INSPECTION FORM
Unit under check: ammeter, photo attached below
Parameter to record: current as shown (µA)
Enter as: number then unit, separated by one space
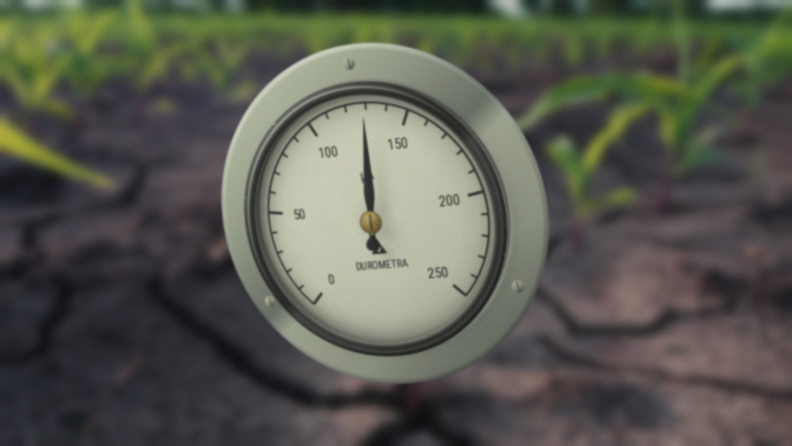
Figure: 130 µA
